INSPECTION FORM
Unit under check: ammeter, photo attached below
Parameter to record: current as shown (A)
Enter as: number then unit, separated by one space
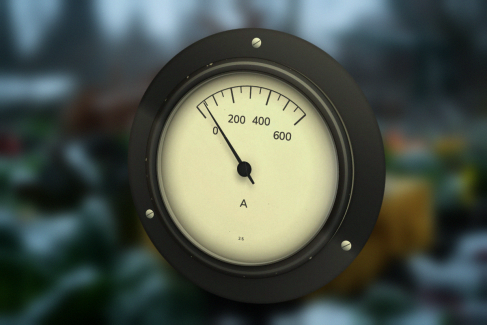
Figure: 50 A
